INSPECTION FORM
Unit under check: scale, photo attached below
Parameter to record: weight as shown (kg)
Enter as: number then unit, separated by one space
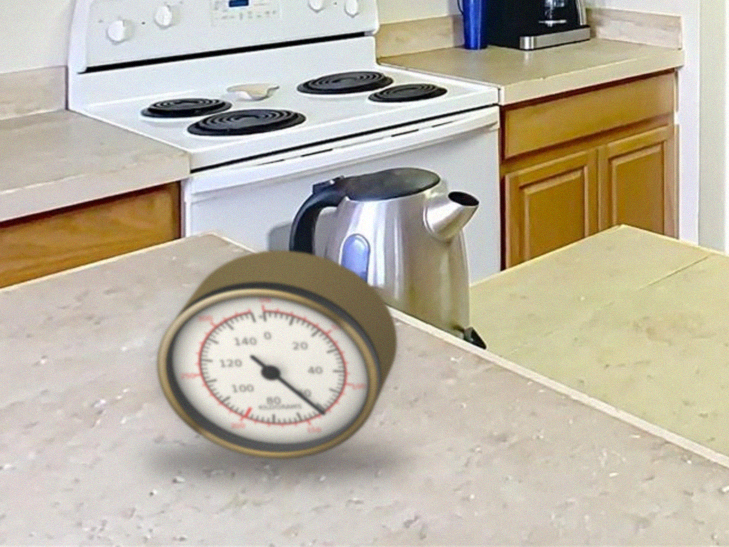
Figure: 60 kg
